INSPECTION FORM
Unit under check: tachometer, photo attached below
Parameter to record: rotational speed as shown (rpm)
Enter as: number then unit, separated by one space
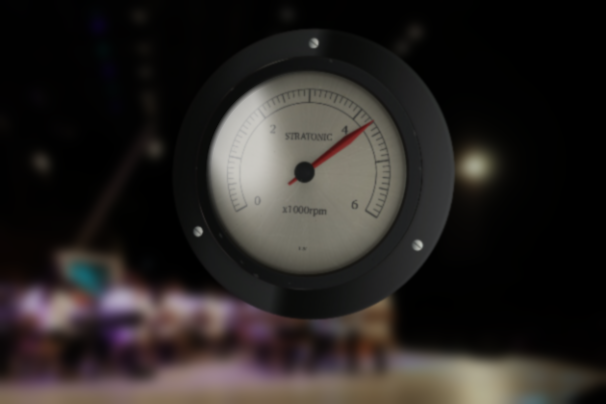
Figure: 4300 rpm
